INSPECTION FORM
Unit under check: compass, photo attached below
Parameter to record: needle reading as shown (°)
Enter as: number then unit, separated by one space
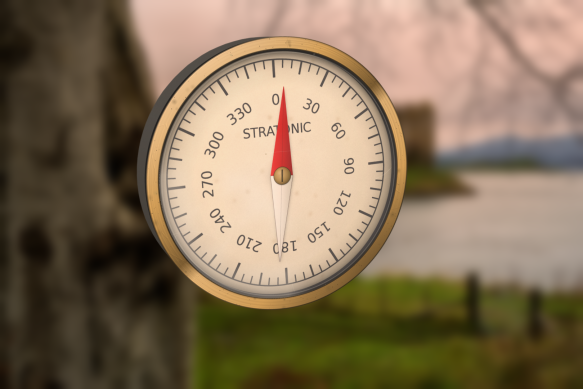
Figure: 5 °
